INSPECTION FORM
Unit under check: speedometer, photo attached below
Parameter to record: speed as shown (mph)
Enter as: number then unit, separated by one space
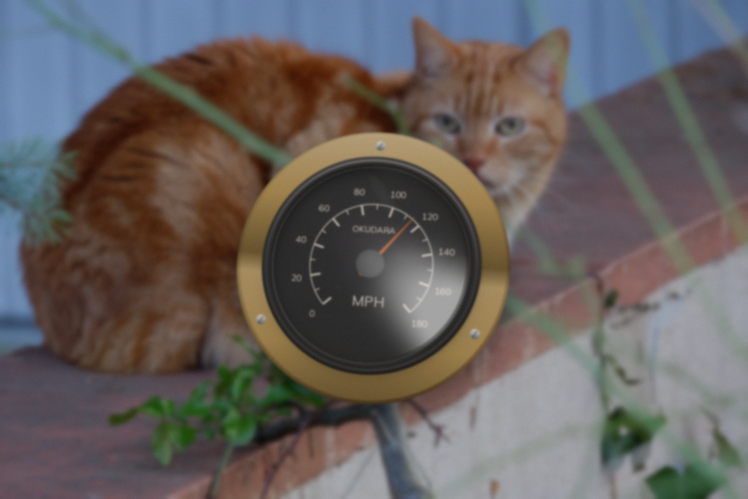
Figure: 115 mph
